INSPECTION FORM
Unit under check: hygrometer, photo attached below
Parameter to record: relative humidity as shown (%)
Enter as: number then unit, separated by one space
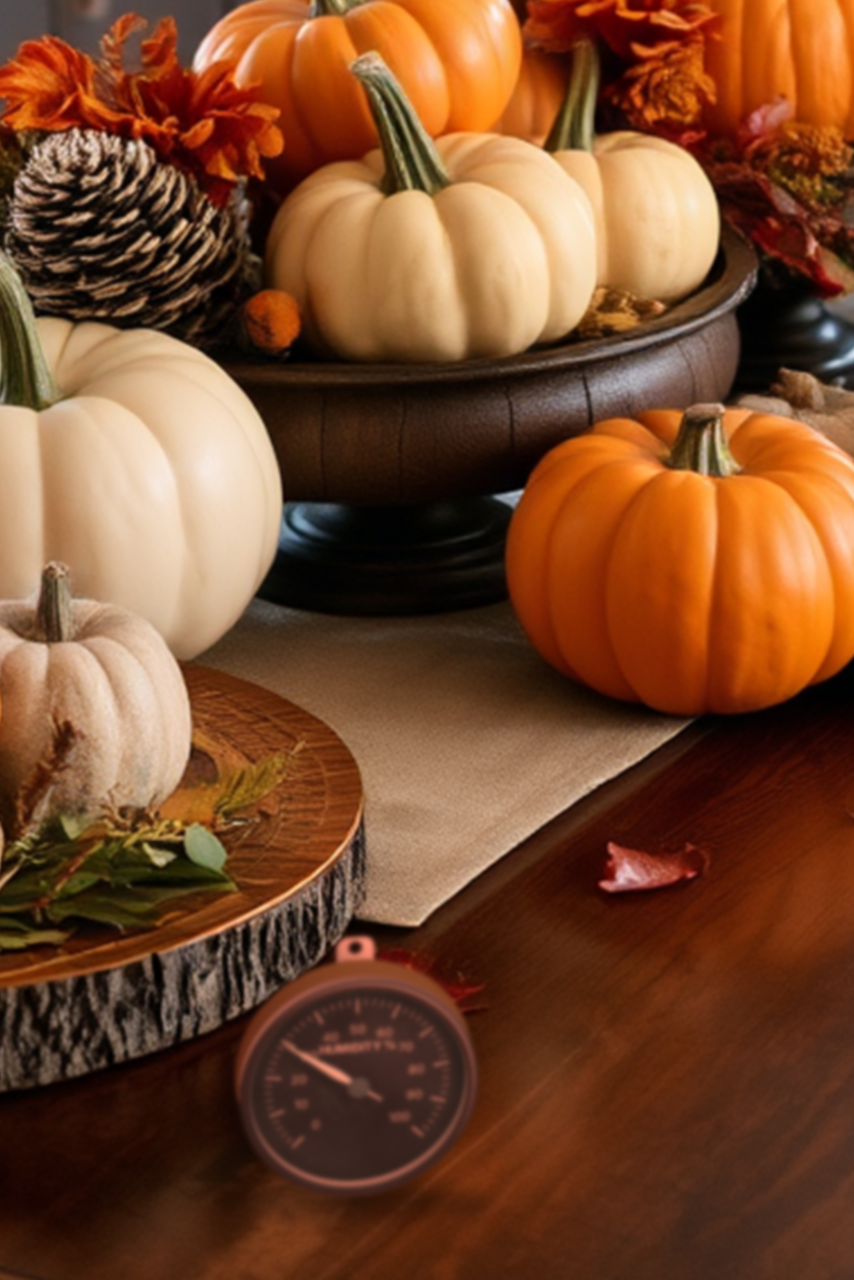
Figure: 30 %
